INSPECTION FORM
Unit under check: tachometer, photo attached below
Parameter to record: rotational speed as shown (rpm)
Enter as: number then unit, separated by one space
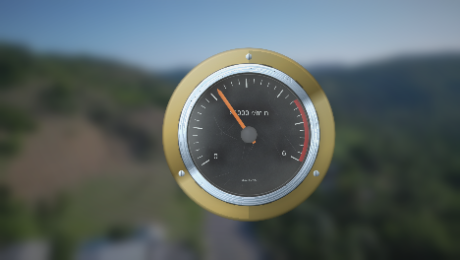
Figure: 2200 rpm
